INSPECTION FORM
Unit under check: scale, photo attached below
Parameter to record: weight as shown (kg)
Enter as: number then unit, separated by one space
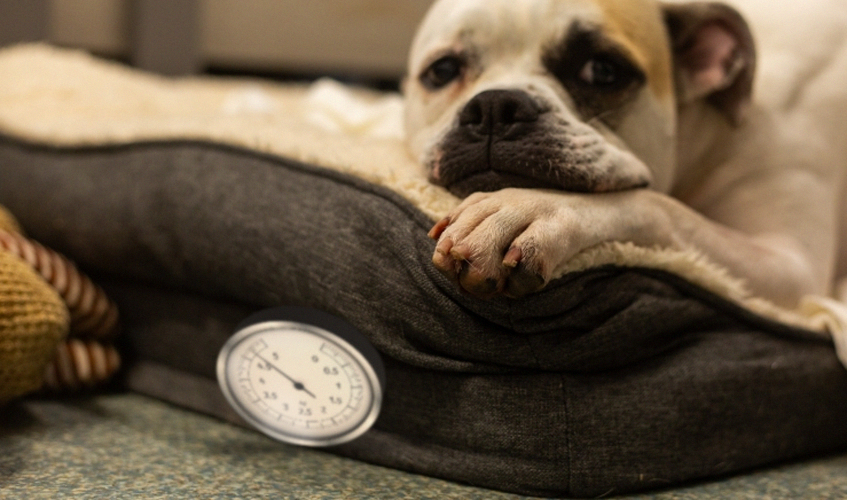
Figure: 4.75 kg
